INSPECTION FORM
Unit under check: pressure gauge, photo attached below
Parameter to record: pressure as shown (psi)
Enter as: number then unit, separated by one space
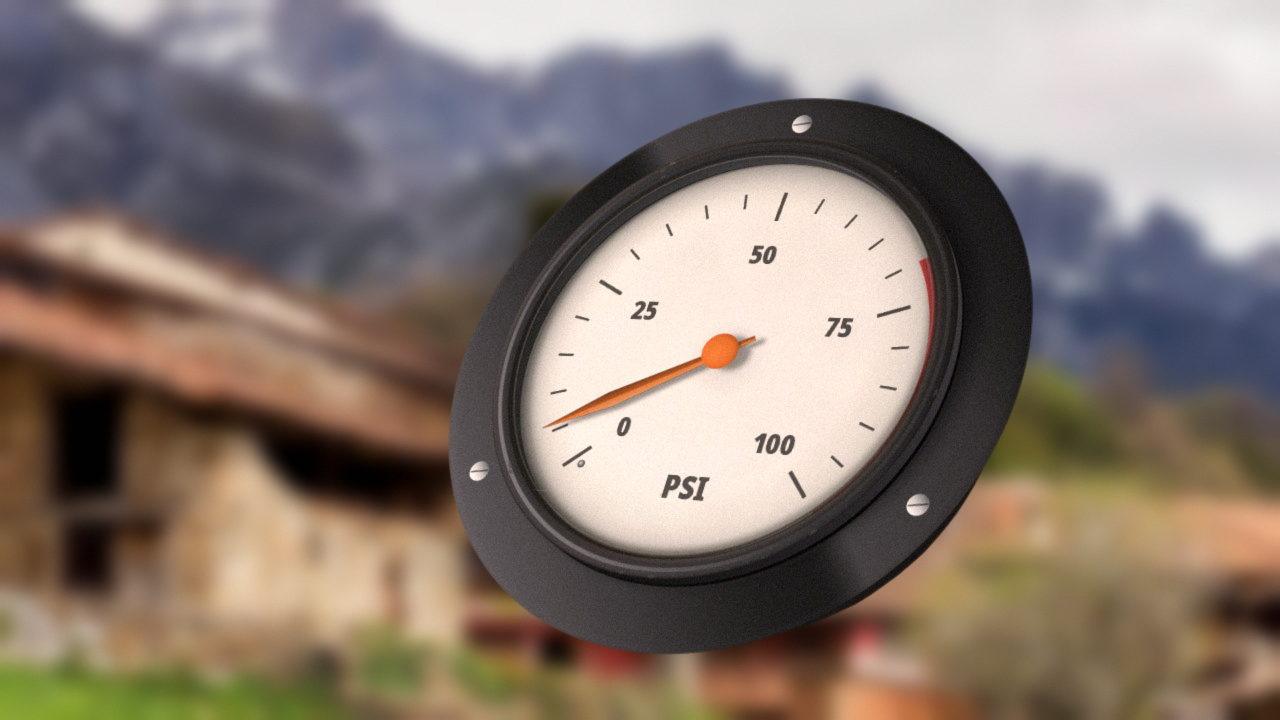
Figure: 5 psi
